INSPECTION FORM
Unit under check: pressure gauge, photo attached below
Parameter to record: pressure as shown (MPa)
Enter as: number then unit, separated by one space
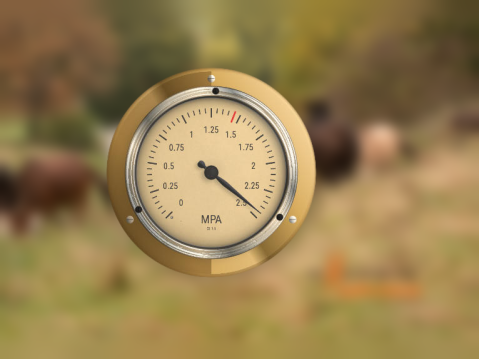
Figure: 2.45 MPa
